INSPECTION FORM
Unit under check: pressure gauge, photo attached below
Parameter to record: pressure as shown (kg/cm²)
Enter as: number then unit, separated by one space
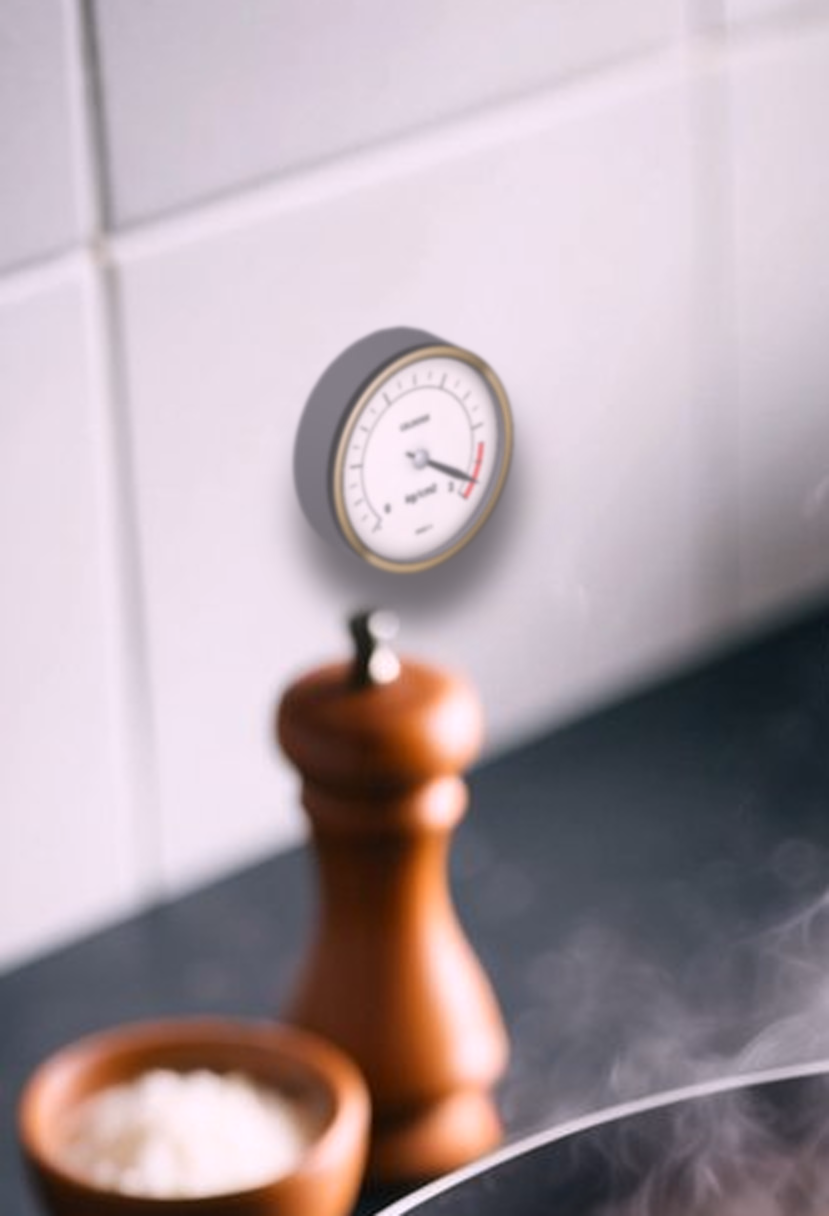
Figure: 1.9 kg/cm²
